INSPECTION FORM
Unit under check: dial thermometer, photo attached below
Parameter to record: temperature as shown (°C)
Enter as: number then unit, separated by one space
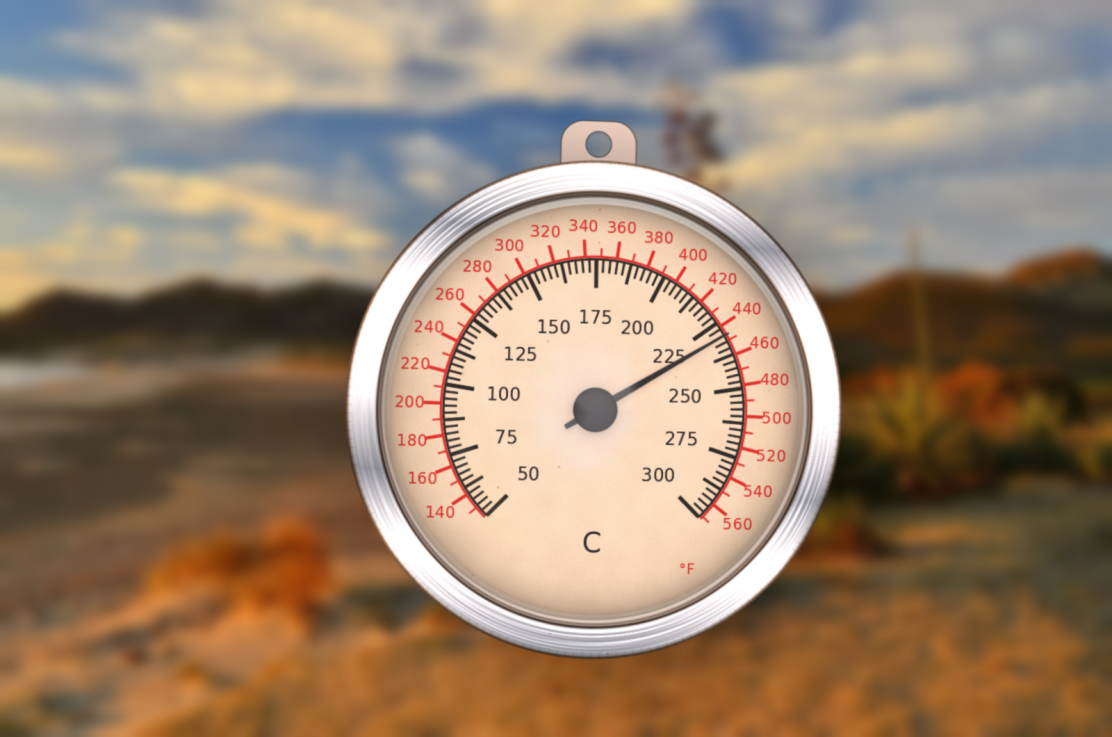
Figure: 230 °C
